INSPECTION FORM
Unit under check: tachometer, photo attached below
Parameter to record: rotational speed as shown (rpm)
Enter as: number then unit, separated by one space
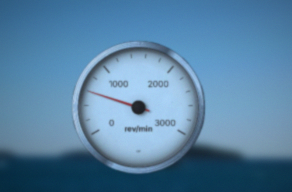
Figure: 600 rpm
